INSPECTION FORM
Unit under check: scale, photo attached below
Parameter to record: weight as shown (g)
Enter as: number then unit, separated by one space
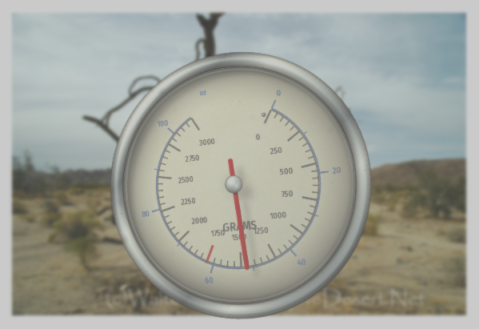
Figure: 1450 g
